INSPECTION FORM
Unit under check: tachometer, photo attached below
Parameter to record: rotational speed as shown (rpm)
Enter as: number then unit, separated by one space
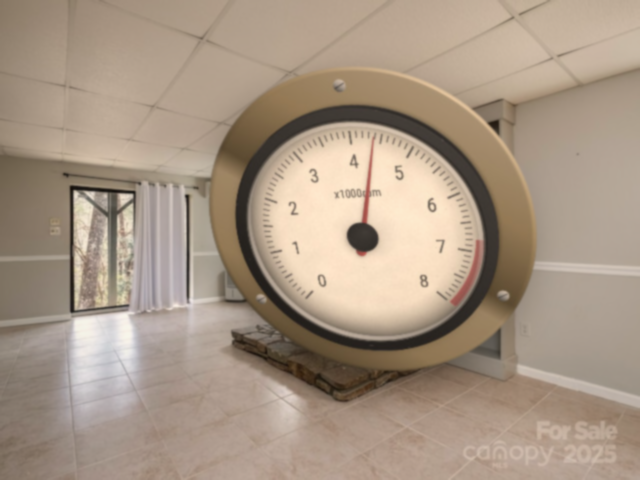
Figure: 4400 rpm
